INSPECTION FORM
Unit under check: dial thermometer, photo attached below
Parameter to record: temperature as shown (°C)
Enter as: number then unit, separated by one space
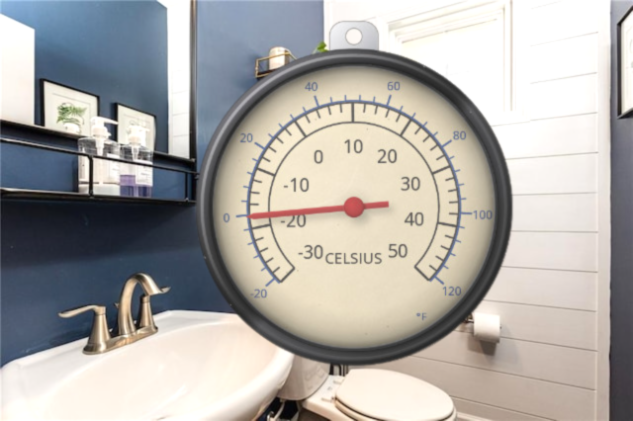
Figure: -18 °C
